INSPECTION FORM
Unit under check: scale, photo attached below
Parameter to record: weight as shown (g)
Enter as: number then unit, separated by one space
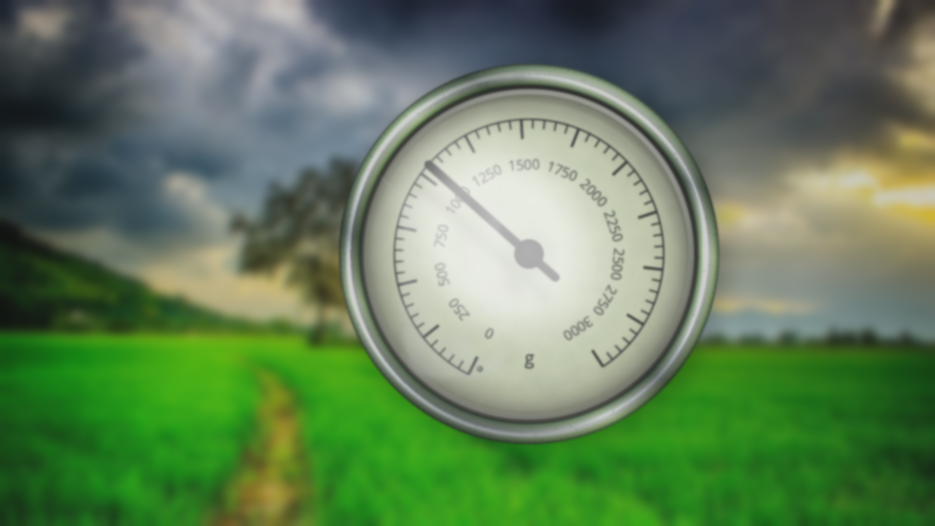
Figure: 1050 g
